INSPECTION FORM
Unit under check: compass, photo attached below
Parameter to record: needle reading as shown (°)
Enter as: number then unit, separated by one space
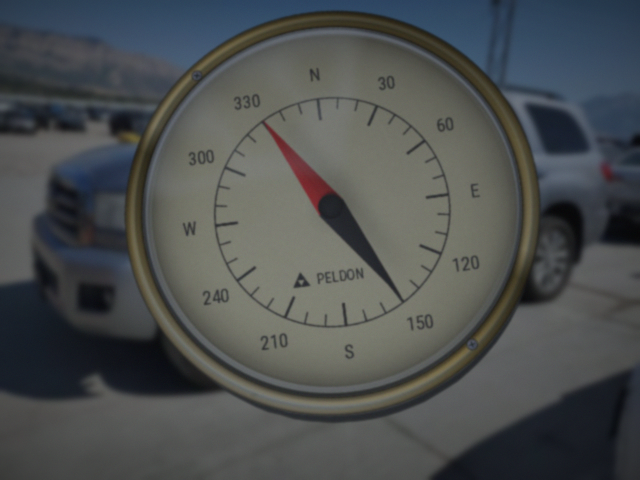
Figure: 330 °
